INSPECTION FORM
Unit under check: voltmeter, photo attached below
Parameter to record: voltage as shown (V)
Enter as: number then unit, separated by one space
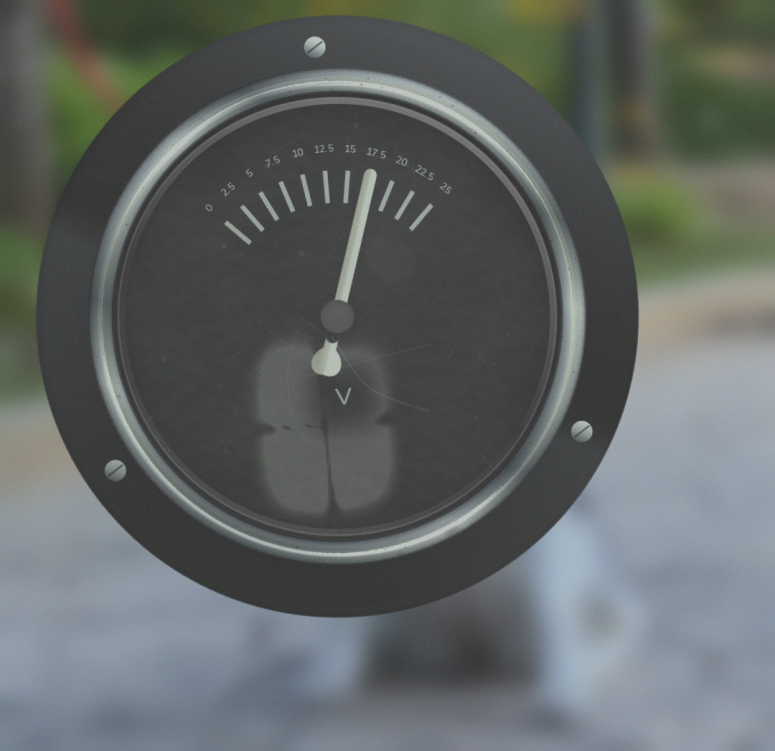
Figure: 17.5 V
